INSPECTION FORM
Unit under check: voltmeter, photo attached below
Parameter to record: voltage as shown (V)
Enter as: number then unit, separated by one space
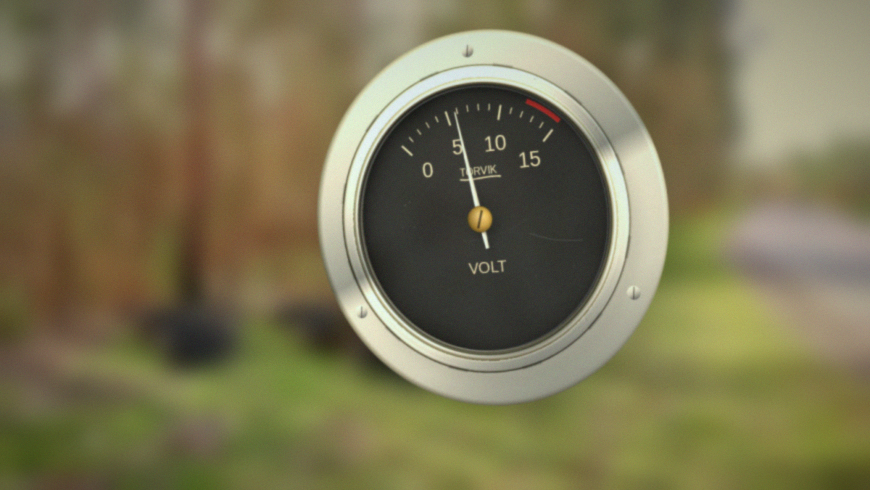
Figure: 6 V
